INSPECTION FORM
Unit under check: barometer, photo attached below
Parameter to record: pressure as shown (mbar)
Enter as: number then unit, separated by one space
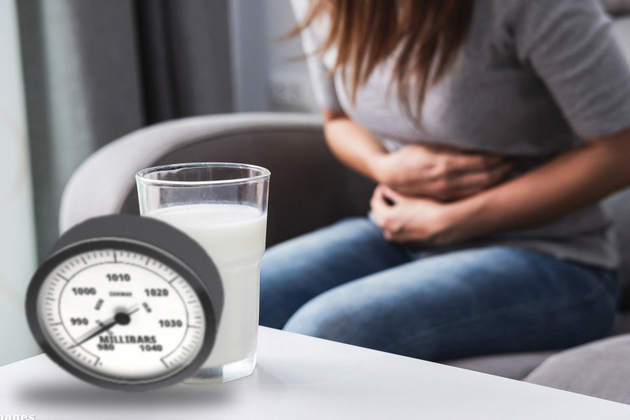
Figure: 985 mbar
